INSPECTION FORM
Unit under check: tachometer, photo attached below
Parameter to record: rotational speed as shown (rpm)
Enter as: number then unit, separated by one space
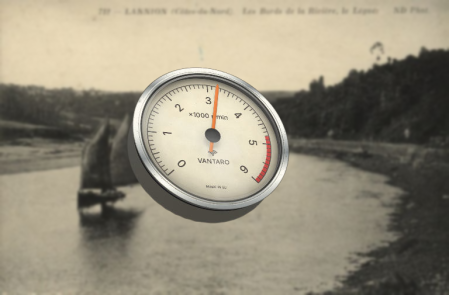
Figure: 3200 rpm
